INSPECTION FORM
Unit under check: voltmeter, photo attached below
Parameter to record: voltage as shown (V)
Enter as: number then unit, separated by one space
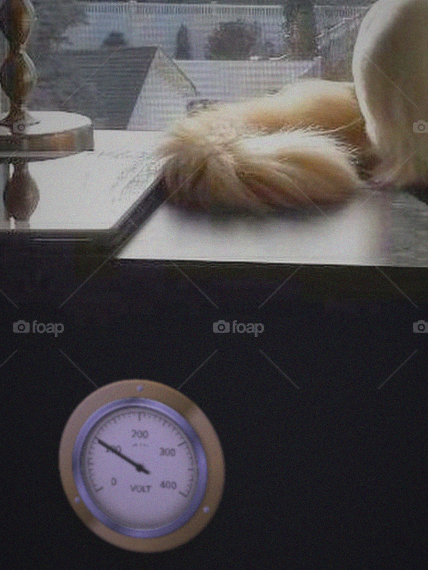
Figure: 100 V
